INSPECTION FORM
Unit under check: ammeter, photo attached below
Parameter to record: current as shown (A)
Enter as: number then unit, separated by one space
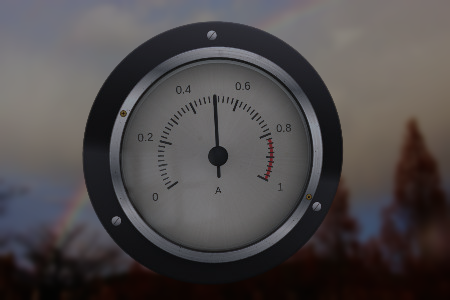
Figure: 0.5 A
